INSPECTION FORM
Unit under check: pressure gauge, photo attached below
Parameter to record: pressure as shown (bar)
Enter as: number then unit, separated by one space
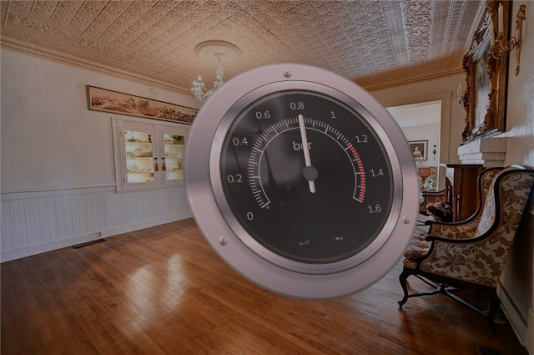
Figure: 0.8 bar
